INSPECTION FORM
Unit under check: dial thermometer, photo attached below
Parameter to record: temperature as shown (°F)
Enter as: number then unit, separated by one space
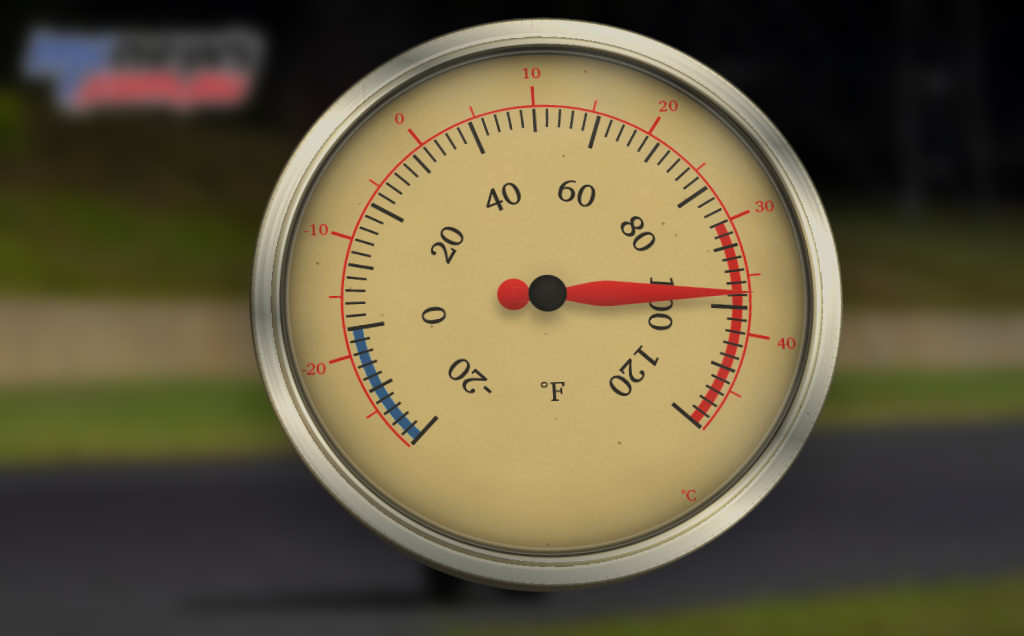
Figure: 98 °F
